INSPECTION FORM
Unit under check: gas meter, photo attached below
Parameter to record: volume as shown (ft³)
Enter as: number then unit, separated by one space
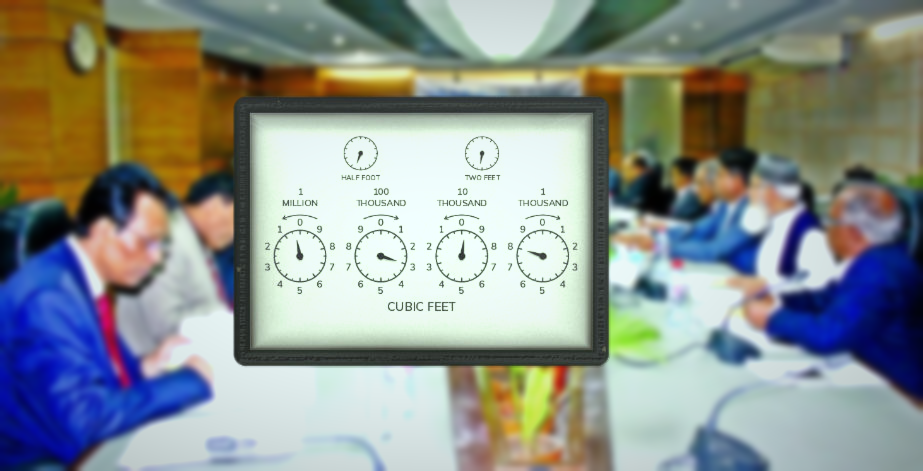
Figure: 29800 ft³
